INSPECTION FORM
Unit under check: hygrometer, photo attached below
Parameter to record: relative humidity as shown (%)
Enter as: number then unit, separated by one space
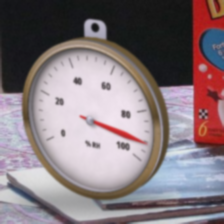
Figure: 92 %
